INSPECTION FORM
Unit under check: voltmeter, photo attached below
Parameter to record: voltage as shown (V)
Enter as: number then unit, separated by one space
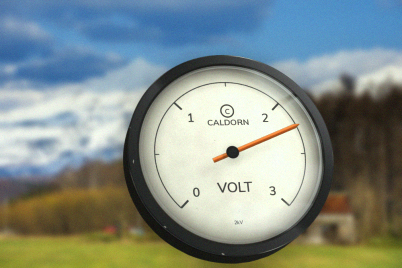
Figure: 2.25 V
